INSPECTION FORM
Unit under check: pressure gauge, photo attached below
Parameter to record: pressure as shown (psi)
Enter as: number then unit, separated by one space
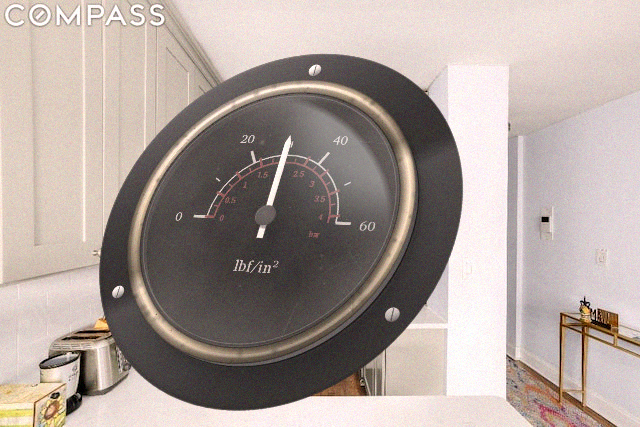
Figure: 30 psi
